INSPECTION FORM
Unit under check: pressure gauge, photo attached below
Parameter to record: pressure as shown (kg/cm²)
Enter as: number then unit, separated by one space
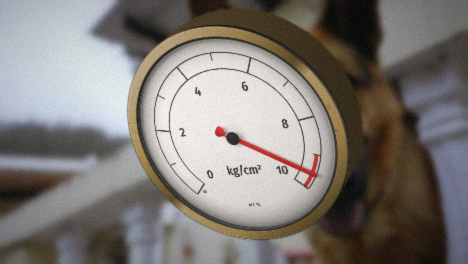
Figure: 9.5 kg/cm²
